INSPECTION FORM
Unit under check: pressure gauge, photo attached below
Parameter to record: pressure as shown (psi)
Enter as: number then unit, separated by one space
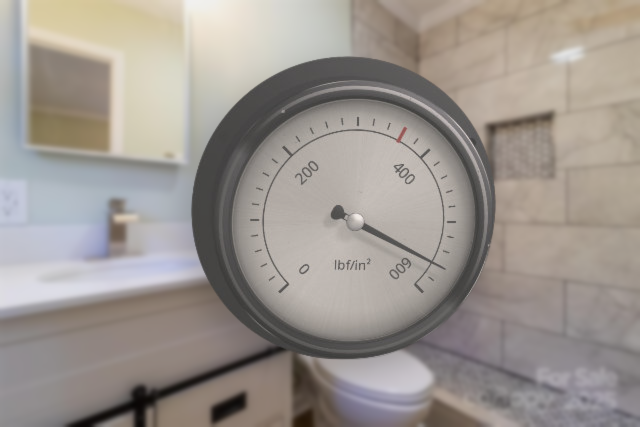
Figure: 560 psi
